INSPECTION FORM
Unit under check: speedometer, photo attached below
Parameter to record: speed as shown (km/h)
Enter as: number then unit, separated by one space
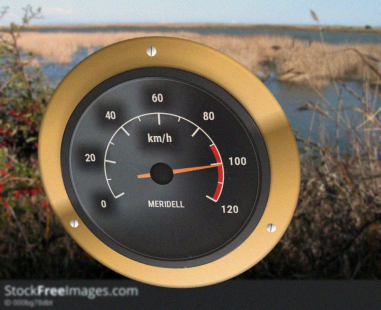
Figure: 100 km/h
